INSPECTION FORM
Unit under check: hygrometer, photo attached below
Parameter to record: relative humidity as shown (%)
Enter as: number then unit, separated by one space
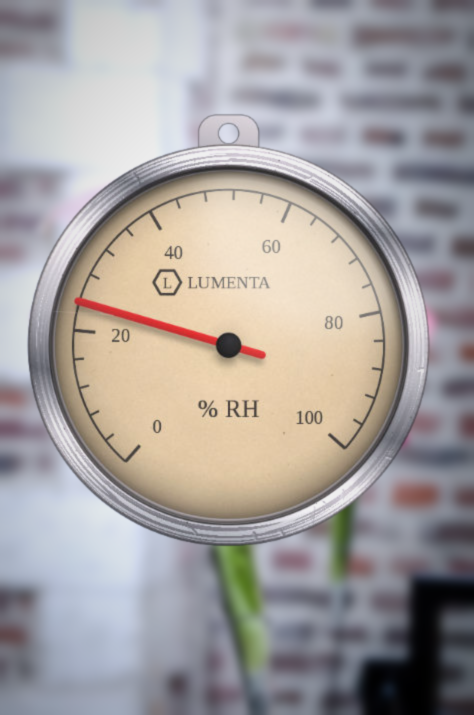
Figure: 24 %
